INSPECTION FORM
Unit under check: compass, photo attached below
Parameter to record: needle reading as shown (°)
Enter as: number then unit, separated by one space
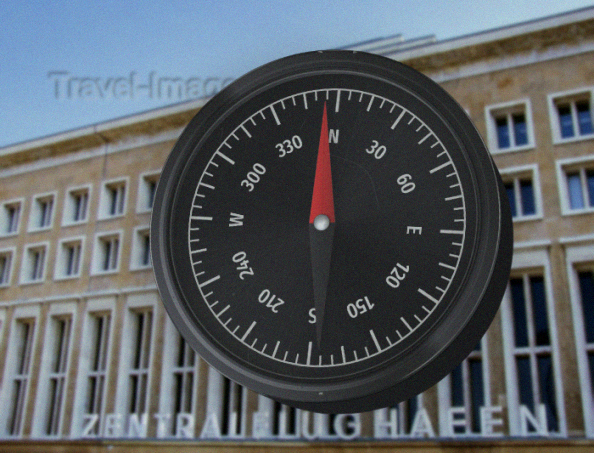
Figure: 355 °
